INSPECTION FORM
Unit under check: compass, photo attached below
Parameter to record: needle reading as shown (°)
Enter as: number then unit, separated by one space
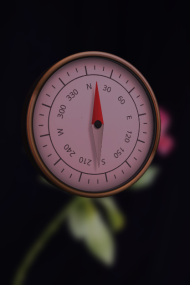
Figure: 10 °
